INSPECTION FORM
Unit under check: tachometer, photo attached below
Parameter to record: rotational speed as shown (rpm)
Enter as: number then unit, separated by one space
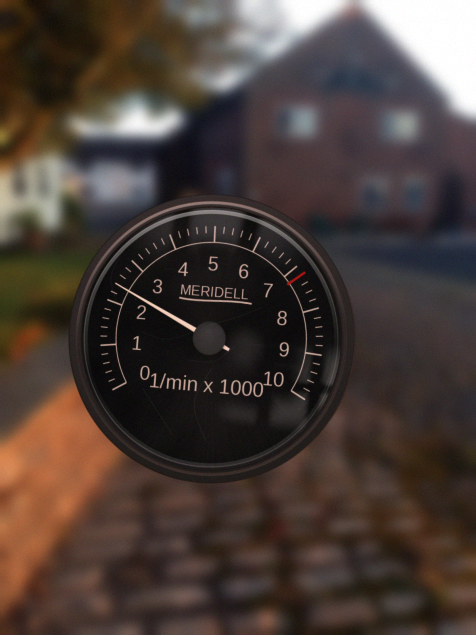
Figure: 2400 rpm
